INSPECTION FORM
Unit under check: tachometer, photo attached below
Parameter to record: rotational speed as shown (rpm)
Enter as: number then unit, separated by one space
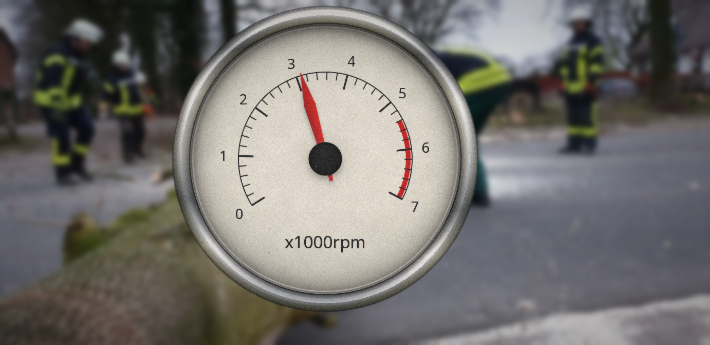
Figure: 3100 rpm
